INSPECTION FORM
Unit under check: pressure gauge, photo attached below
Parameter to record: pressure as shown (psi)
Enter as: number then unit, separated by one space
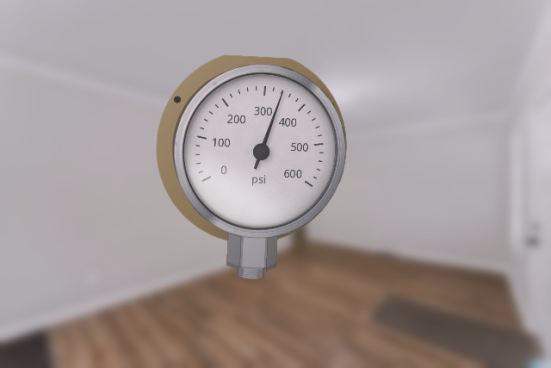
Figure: 340 psi
